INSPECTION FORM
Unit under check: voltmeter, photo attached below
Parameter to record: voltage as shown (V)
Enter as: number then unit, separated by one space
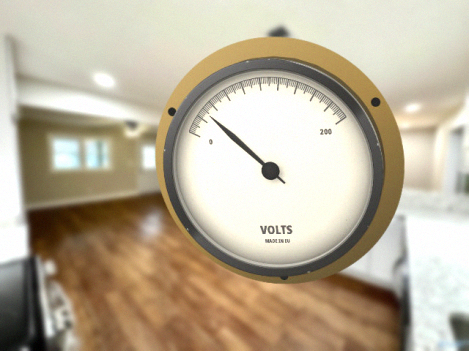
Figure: 30 V
